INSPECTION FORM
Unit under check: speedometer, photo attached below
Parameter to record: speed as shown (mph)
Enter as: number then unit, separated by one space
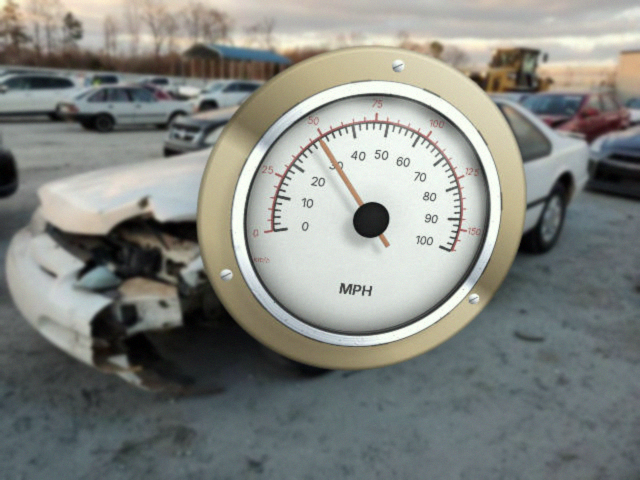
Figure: 30 mph
